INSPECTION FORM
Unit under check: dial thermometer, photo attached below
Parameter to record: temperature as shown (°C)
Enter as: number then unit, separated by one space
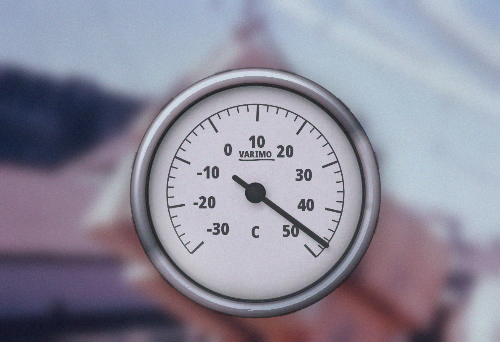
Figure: 47 °C
